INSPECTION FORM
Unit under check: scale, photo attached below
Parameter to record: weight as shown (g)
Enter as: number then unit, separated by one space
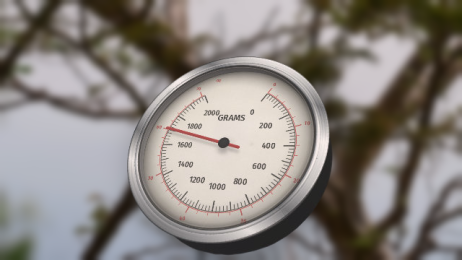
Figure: 1700 g
